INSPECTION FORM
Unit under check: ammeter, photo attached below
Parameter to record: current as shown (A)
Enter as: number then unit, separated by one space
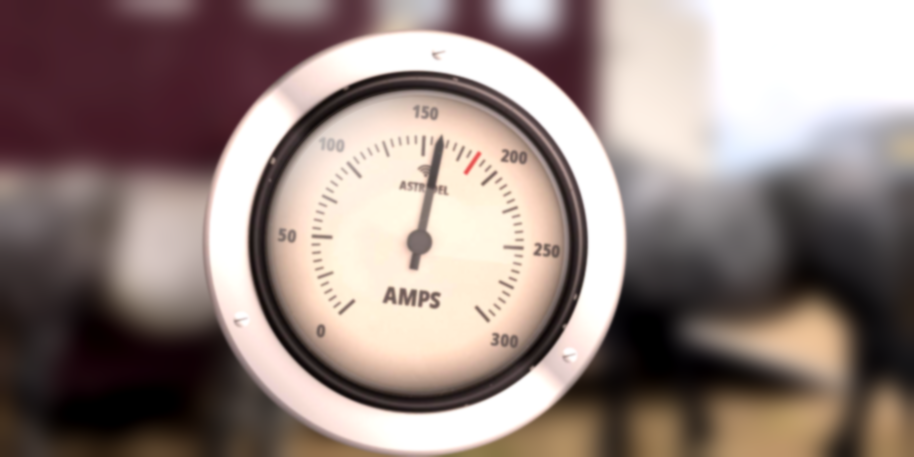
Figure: 160 A
